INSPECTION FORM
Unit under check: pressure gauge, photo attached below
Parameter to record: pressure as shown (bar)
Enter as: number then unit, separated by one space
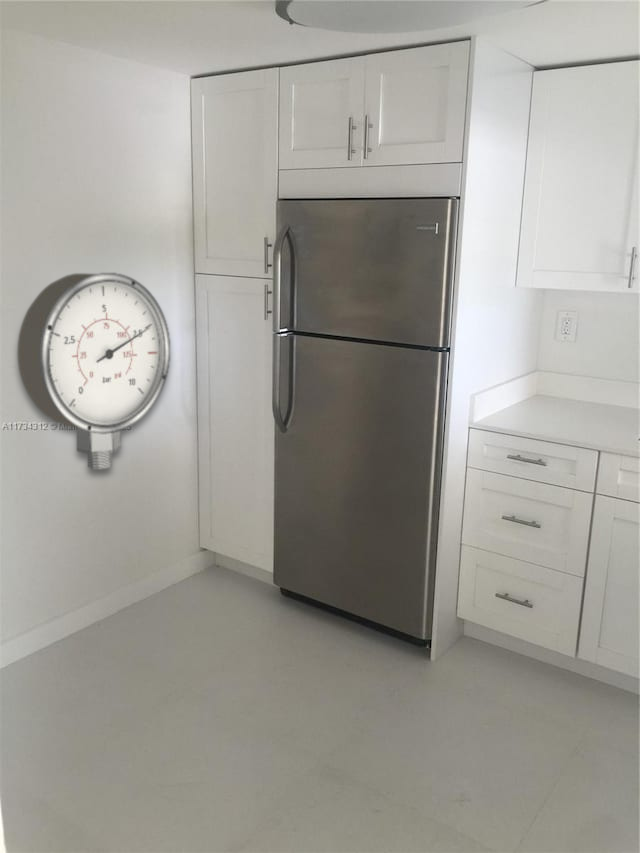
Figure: 7.5 bar
